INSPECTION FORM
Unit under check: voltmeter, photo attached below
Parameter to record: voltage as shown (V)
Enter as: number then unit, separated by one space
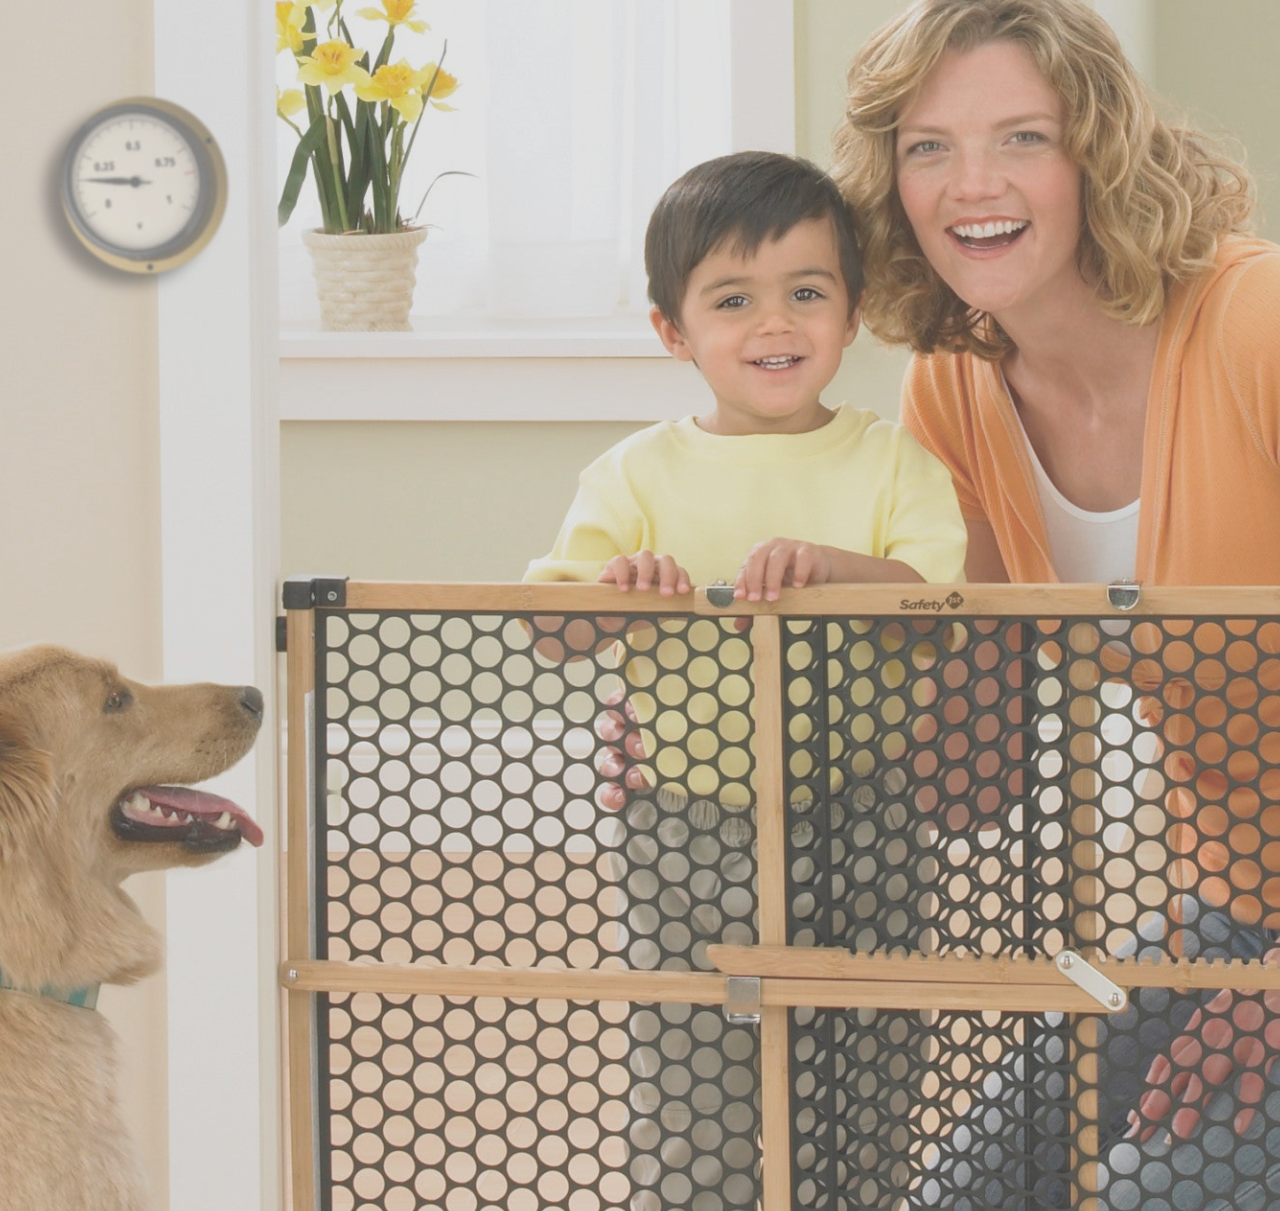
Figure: 0.15 V
